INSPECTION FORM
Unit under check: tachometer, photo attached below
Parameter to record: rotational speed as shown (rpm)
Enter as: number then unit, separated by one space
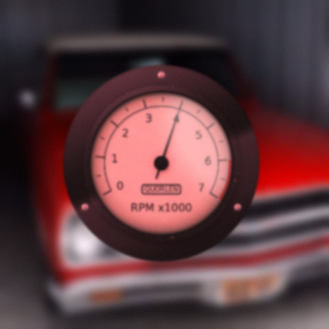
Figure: 4000 rpm
